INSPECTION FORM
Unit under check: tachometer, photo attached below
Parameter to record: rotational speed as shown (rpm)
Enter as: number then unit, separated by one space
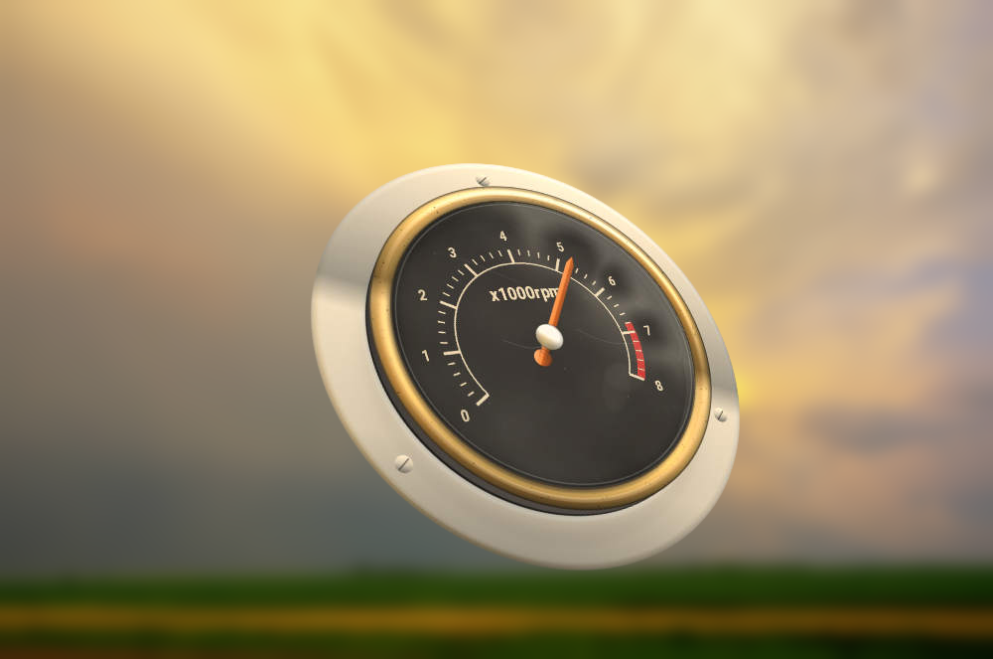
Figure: 5200 rpm
